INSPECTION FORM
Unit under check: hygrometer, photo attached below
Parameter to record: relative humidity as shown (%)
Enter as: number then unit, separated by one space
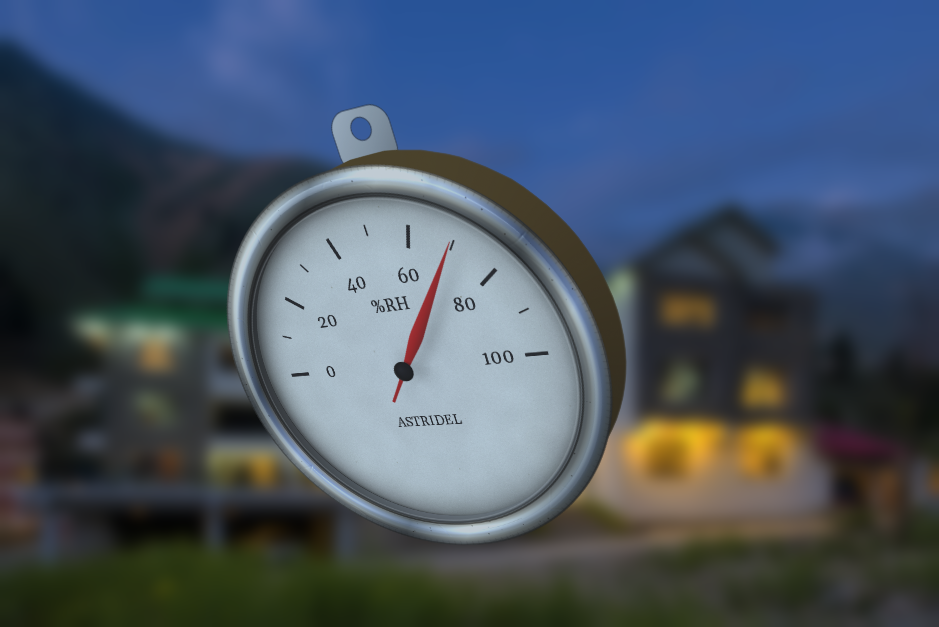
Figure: 70 %
